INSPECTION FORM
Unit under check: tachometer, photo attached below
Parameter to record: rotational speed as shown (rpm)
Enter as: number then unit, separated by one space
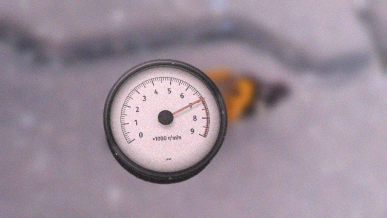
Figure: 7000 rpm
